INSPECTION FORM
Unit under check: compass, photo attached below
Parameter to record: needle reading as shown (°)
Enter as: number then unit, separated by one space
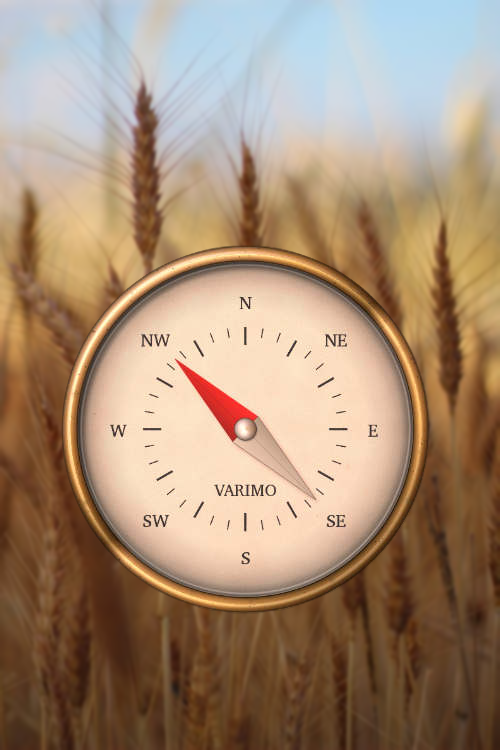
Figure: 315 °
